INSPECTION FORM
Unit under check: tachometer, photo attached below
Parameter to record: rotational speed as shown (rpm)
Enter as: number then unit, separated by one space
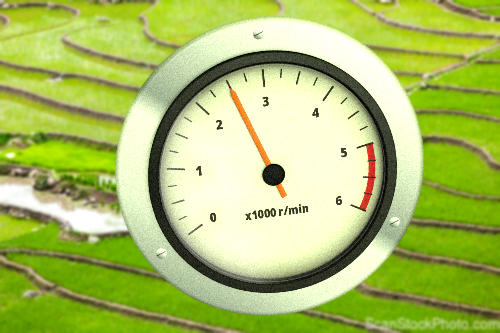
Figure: 2500 rpm
